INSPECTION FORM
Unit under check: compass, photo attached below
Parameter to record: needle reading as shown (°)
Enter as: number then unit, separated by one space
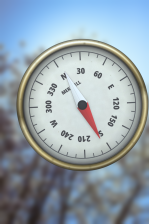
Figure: 185 °
